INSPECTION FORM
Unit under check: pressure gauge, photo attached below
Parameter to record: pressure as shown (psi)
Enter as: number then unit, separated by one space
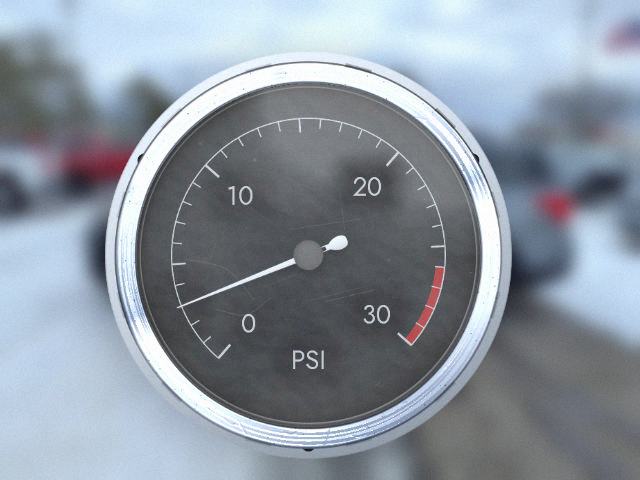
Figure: 3 psi
